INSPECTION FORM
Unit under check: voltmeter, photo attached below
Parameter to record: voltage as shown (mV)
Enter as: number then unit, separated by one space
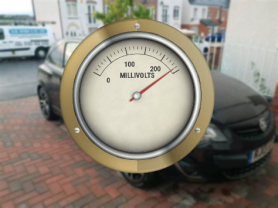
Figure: 240 mV
